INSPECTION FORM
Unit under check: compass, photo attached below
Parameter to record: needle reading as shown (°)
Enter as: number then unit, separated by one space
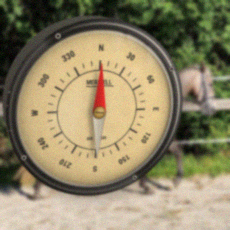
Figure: 0 °
